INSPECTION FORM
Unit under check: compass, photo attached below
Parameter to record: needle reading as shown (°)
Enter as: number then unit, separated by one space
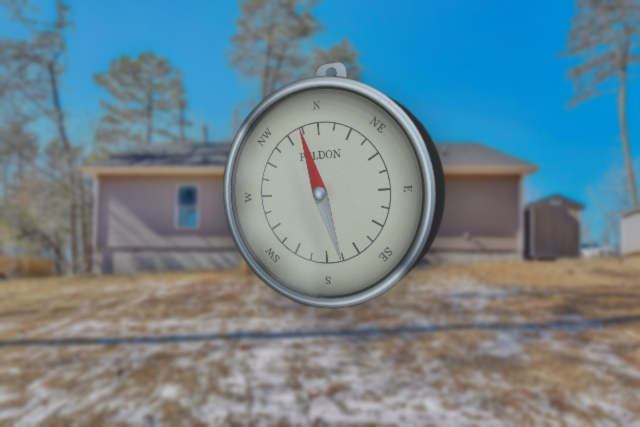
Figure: 345 °
